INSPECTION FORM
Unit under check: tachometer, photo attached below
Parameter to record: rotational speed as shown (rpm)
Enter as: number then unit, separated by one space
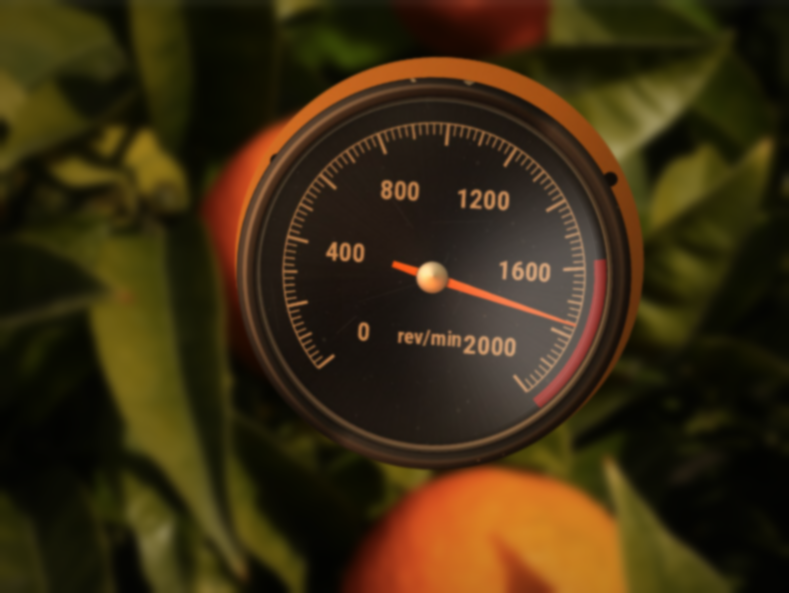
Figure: 1760 rpm
